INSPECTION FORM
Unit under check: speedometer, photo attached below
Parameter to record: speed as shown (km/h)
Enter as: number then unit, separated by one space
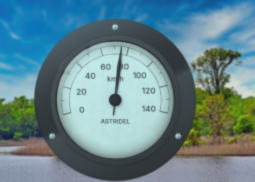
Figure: 75 km/h
